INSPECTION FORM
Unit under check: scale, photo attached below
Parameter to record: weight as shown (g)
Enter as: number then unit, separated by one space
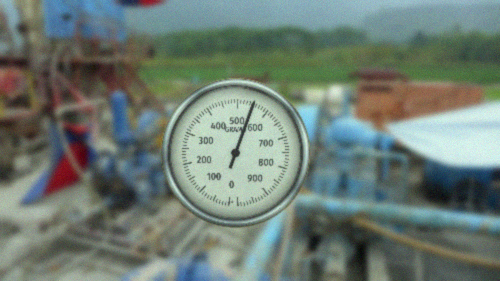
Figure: 550 g
